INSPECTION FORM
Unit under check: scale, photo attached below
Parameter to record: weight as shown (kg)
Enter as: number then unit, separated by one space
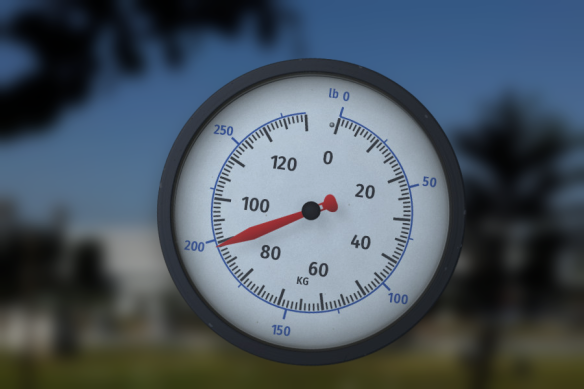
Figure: 89 kg
